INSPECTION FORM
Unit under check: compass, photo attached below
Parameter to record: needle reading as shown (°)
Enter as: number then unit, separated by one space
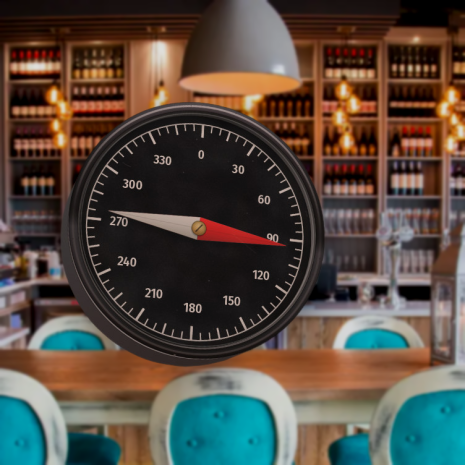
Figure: 95 °
